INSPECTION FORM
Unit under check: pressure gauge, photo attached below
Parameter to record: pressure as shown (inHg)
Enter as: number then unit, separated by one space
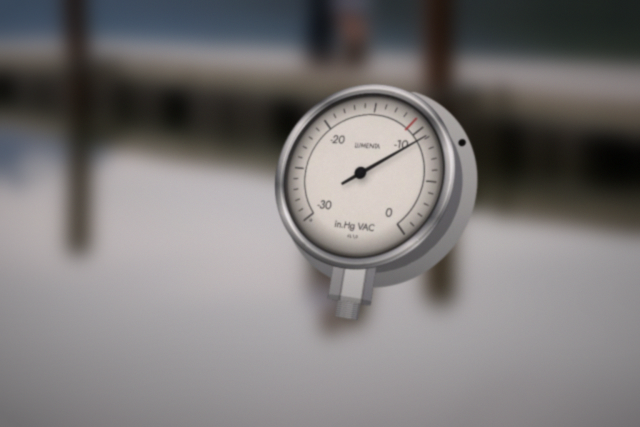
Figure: -9 inHg
